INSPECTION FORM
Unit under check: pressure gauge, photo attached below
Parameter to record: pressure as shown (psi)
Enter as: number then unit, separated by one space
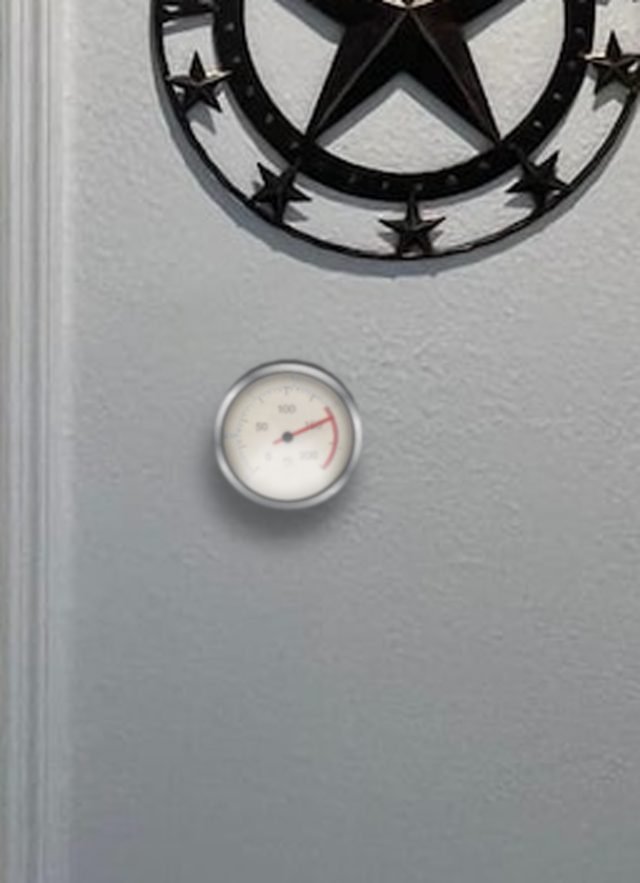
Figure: 150 psi
